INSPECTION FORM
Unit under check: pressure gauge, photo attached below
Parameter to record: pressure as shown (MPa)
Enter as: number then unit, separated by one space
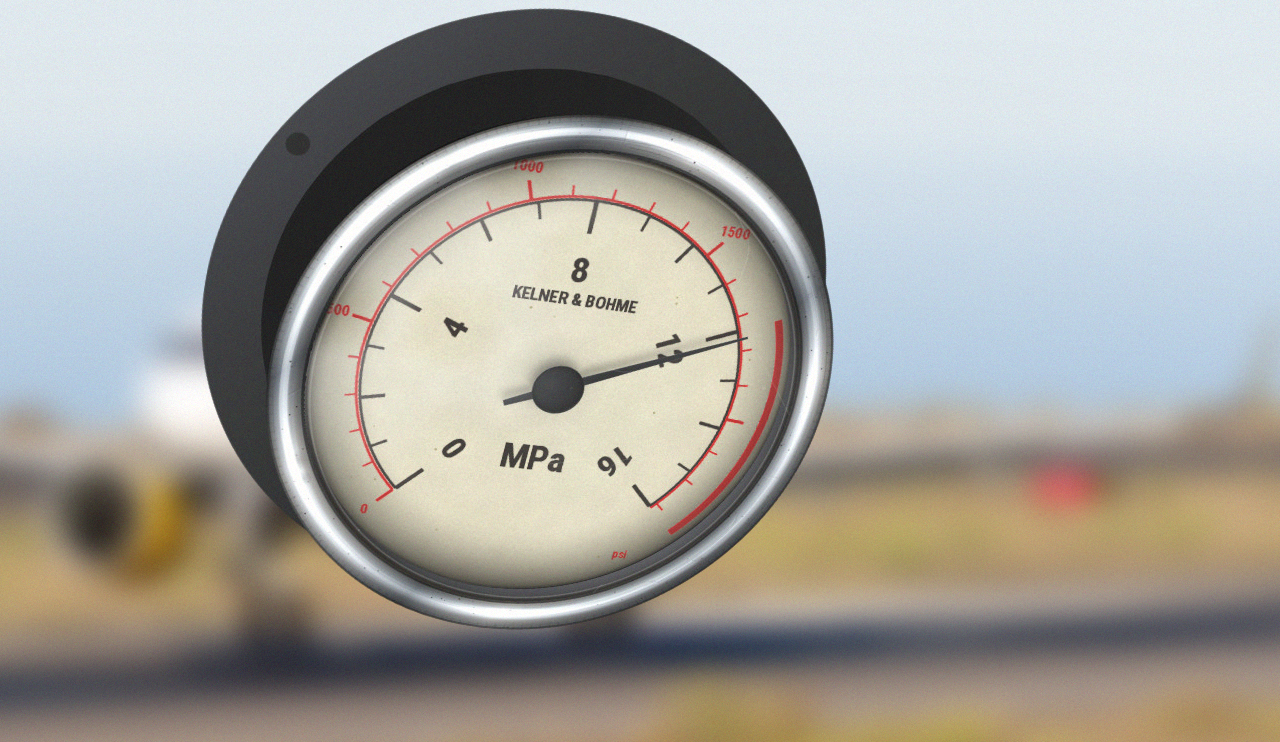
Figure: 12 MPa
